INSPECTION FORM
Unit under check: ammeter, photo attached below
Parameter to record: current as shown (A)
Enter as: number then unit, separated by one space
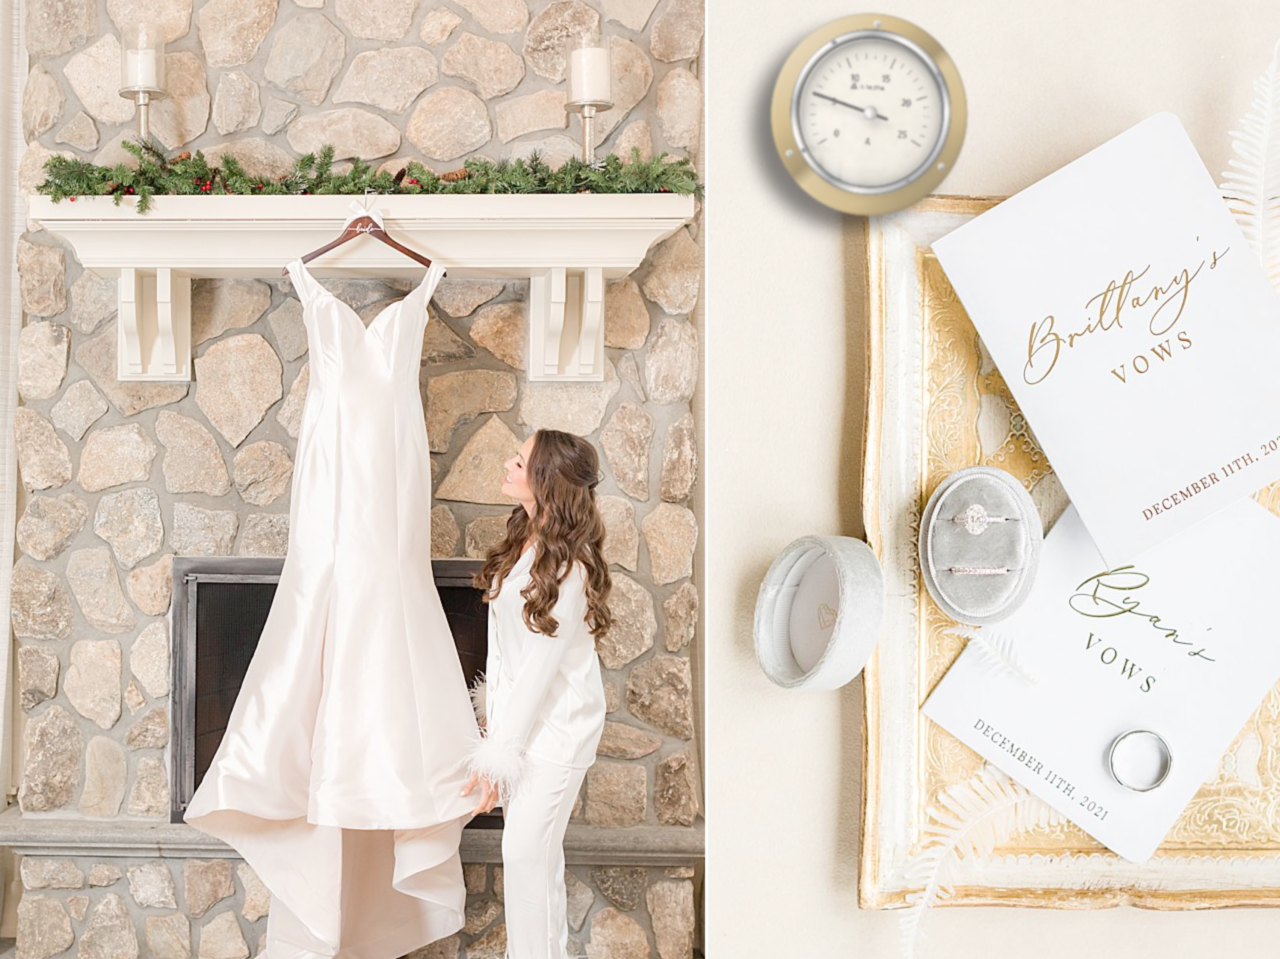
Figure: 5 A
